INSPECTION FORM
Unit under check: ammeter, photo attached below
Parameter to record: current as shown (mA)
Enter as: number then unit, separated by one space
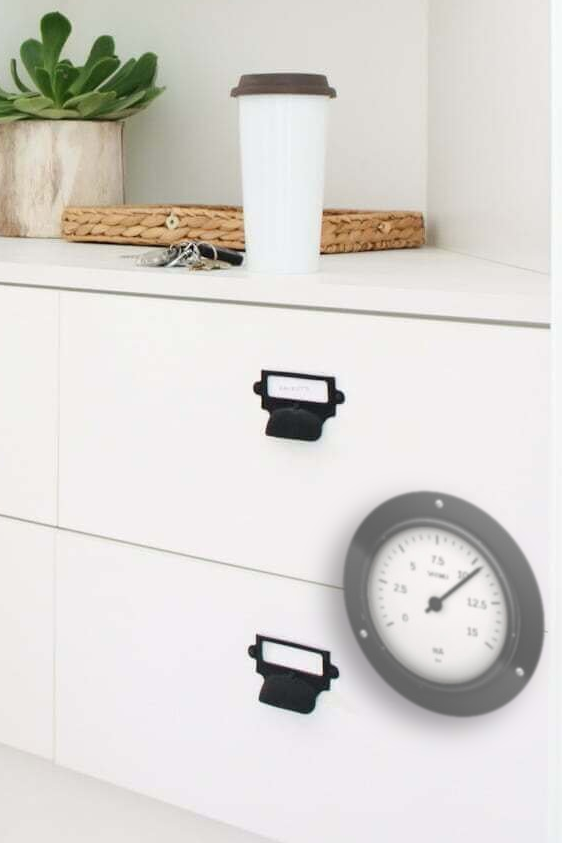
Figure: 10.5 mA
